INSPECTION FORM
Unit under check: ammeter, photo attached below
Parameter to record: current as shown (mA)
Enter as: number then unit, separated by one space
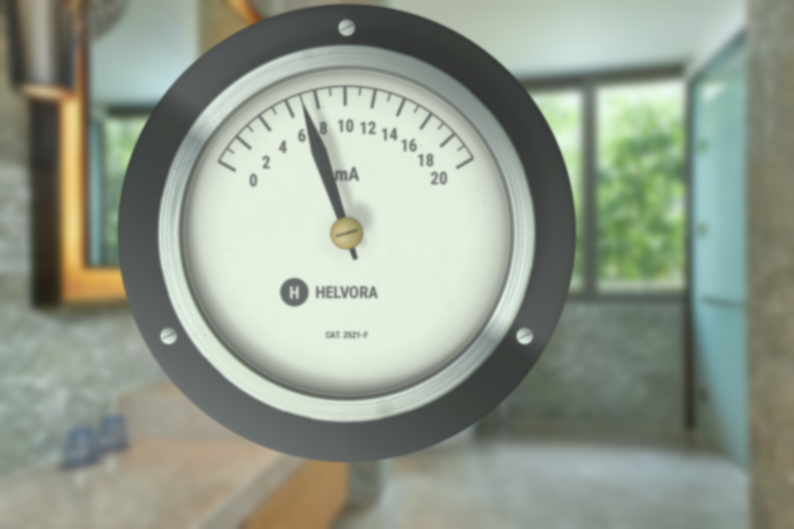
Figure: 7 mA
